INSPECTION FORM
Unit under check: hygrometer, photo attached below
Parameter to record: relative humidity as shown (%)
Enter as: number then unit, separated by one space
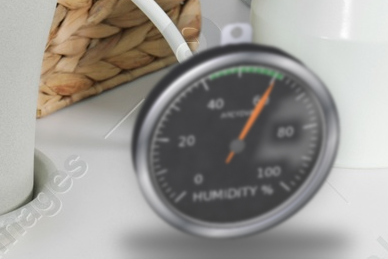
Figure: 60 %
